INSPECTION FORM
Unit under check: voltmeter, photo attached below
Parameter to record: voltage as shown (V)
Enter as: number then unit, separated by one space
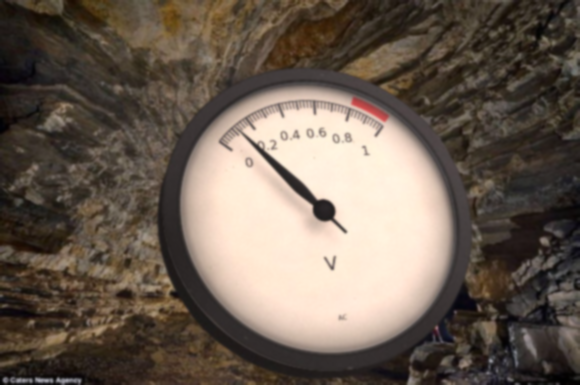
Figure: 0.1 V
